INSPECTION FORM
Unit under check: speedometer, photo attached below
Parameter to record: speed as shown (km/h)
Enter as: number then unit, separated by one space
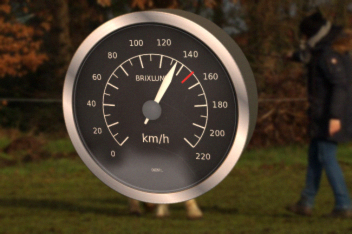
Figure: 135 km/h
